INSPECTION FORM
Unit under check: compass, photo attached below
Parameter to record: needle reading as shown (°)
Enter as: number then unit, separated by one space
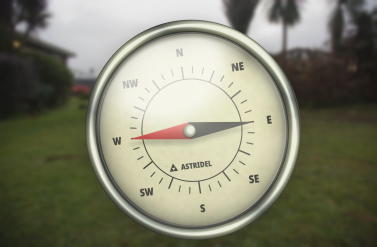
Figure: 270 °
